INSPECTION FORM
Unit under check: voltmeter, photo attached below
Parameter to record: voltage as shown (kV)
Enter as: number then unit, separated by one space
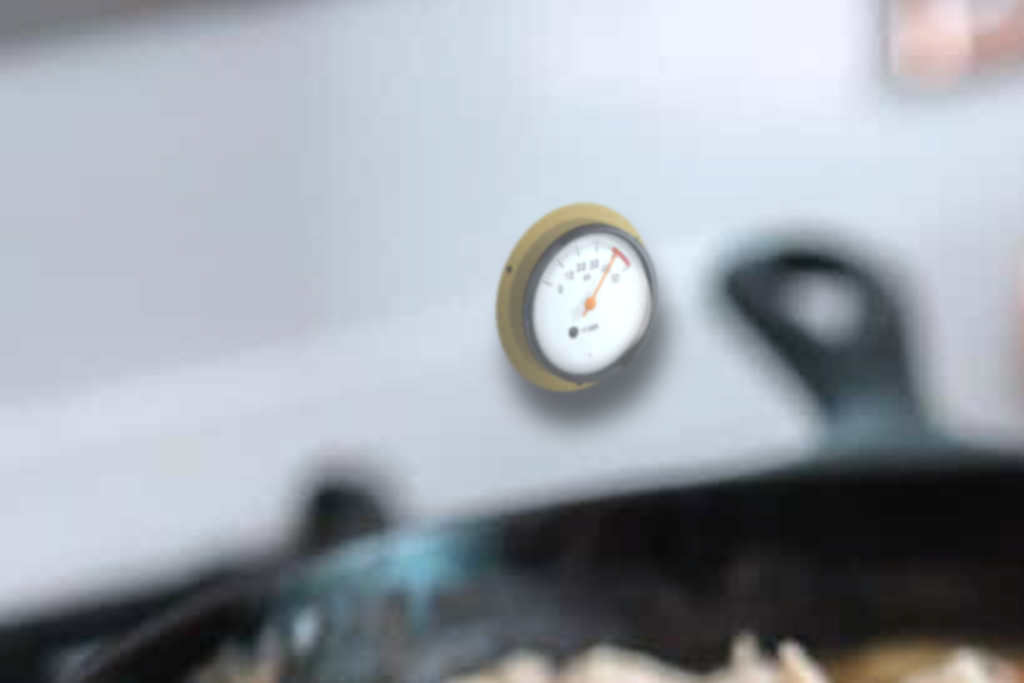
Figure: 40 kV
